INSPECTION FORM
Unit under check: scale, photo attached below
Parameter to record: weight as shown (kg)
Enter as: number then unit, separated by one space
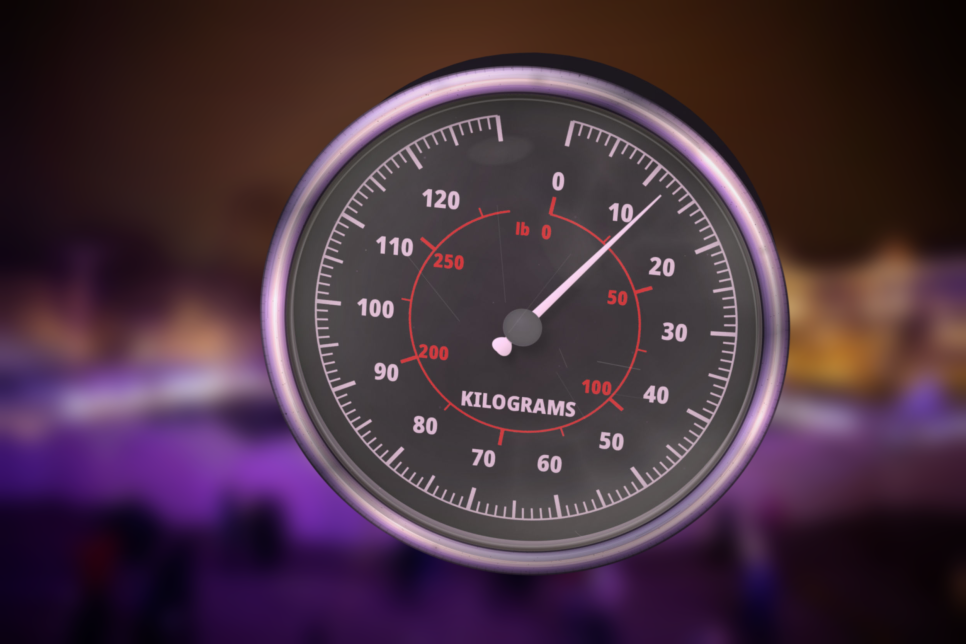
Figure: 12 kg
